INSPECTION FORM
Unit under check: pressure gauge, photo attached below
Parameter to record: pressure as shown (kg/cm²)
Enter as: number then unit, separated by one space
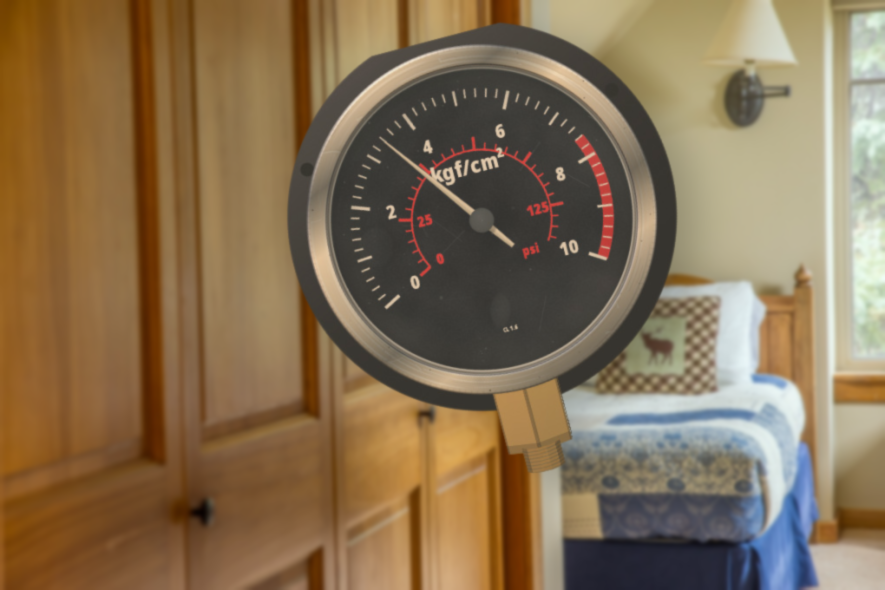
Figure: 3.4 kg/cm²
